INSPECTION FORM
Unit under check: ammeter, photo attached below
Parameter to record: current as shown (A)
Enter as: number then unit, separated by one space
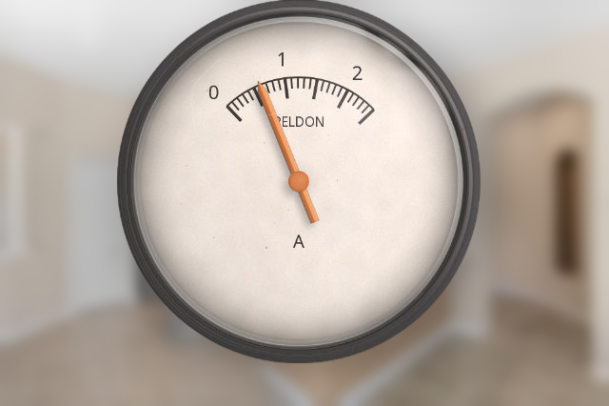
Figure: 0.6 A
